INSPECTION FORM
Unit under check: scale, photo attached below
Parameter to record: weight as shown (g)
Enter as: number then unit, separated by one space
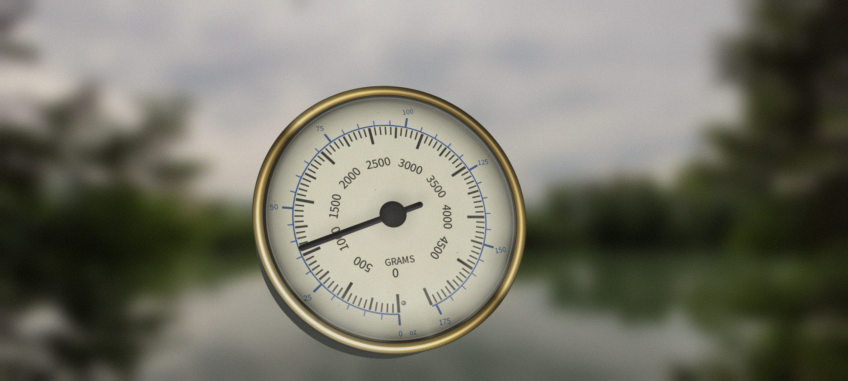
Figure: 1050 g
